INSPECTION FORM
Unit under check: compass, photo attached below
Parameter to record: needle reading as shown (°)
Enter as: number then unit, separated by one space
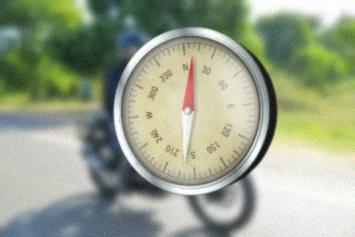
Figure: 10 °
